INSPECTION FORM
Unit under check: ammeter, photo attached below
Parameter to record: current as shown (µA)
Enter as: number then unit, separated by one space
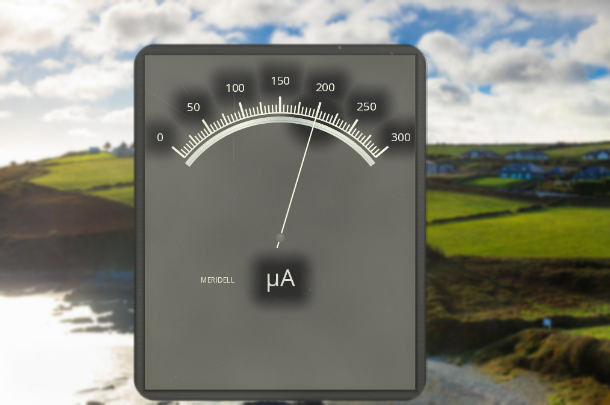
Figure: 200 µA
